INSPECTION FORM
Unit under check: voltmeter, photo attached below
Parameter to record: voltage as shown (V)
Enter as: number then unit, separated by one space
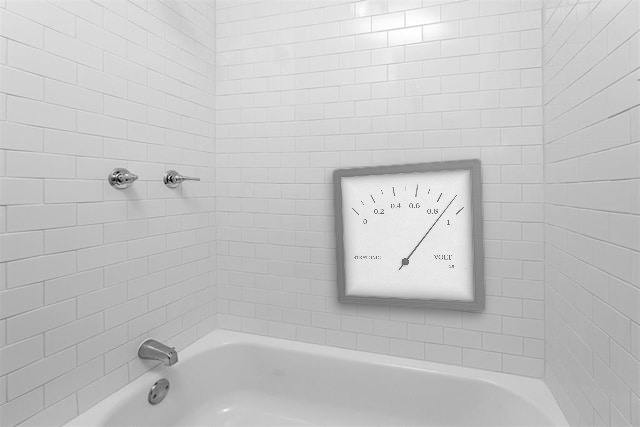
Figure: 0.9 V
